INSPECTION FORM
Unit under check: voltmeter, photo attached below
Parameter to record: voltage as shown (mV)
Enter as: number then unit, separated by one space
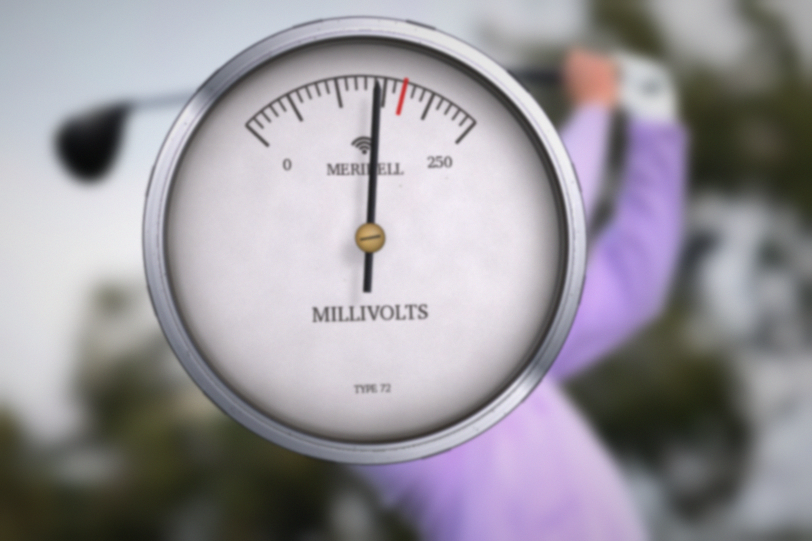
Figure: 140 mV
